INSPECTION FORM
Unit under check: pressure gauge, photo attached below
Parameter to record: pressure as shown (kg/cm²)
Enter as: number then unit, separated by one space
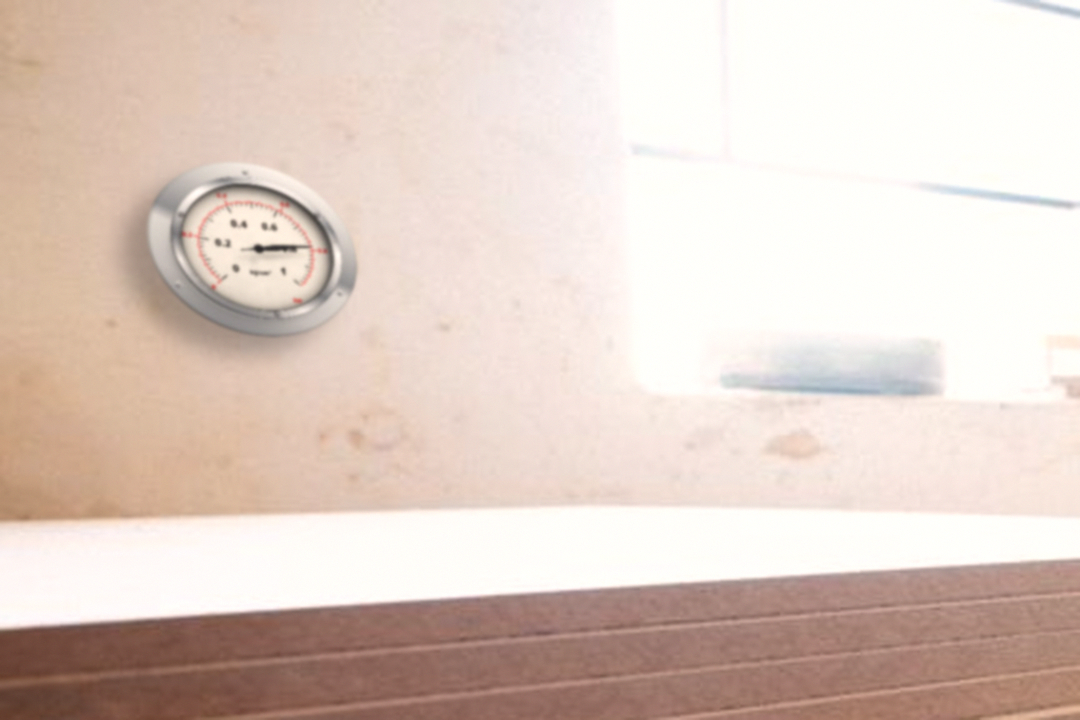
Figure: 0.8 kg/cm²
